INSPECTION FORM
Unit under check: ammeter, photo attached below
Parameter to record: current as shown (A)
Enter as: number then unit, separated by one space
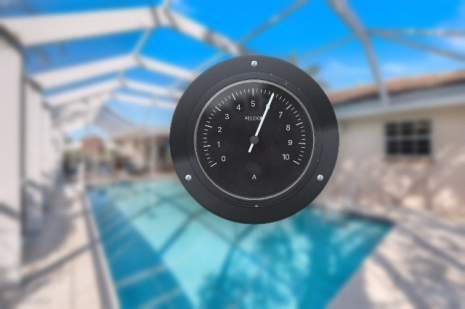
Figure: 6 A
